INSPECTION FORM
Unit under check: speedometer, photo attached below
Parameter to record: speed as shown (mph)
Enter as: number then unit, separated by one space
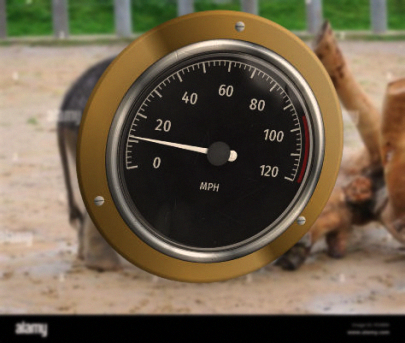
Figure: 12 mph
